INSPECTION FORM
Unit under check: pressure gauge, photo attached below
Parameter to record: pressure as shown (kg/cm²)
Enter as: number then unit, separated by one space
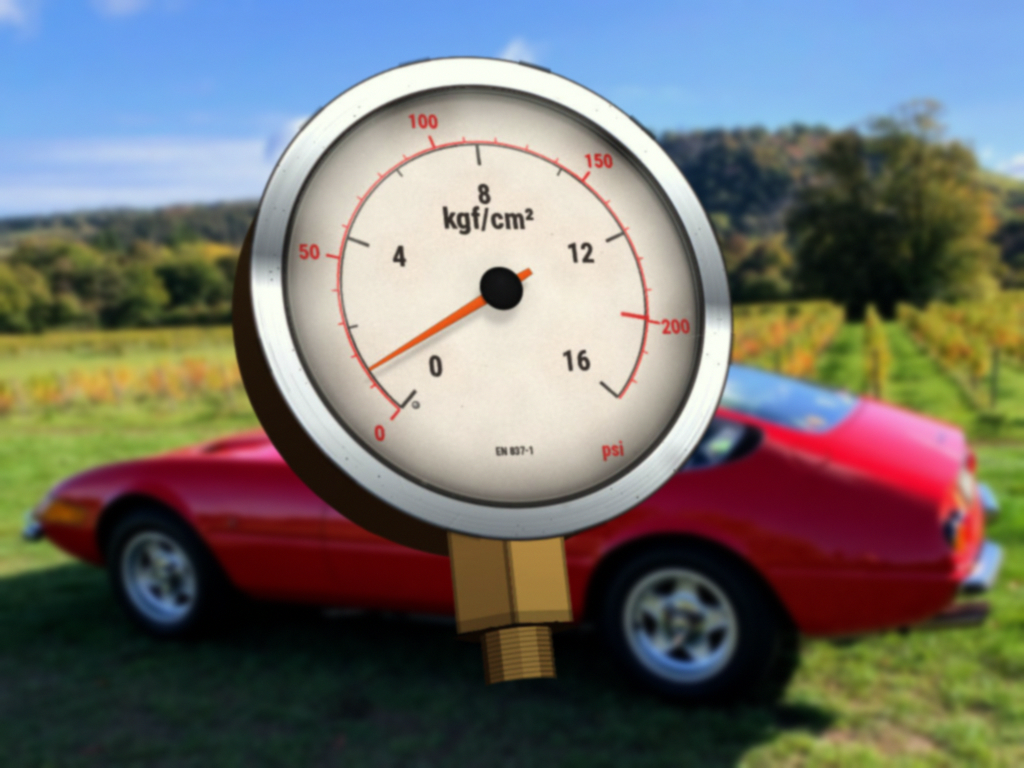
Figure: 1 kg/cm²
